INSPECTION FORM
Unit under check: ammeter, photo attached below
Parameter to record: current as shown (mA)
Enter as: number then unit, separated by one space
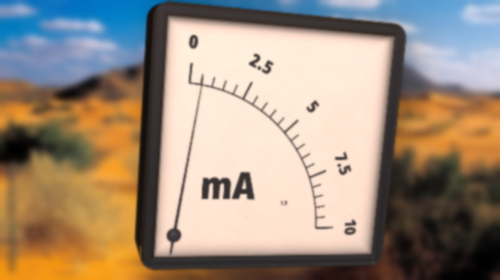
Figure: 0.5 mA
